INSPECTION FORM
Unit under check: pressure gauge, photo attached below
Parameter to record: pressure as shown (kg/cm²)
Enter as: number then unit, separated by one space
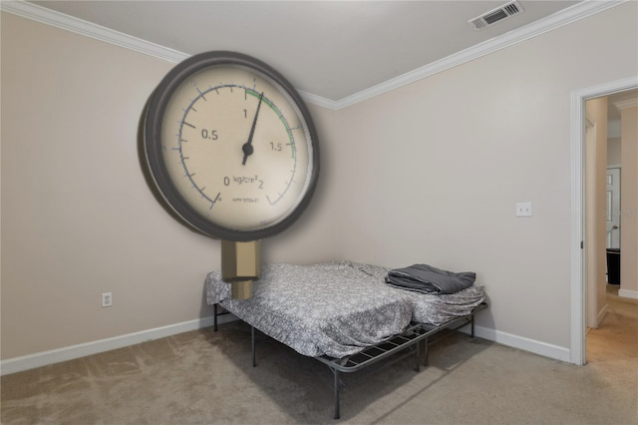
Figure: 1.1 kg/cm²
